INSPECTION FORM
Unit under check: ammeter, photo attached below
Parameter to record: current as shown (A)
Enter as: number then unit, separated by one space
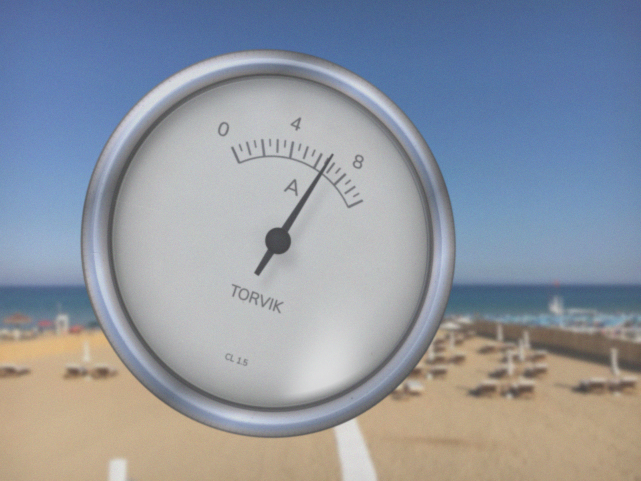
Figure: 6.5 A
